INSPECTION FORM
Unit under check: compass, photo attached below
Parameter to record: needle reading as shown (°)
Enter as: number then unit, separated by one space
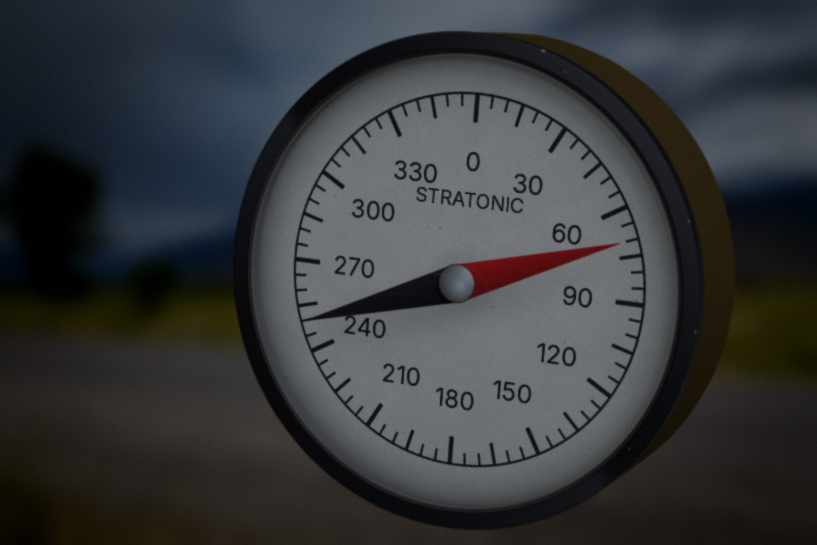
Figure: 70 °
